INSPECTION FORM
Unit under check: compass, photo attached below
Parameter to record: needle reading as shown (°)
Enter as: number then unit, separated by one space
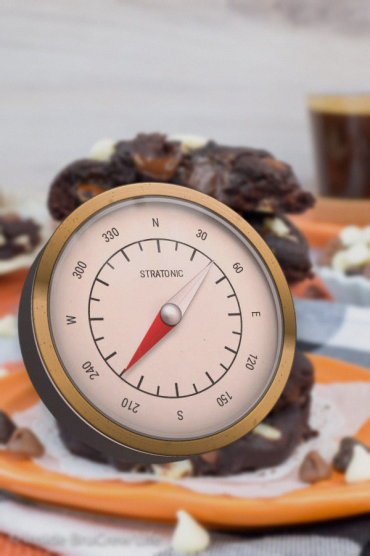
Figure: 225 °
